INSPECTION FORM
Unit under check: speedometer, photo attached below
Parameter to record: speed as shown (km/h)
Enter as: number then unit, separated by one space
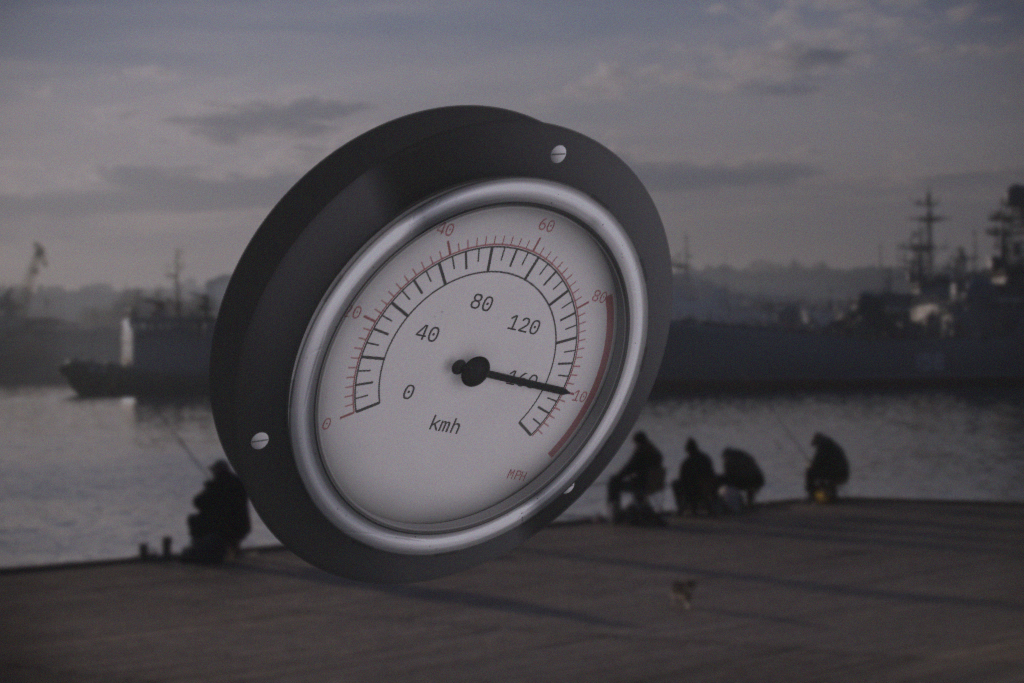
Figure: 160 km/h
